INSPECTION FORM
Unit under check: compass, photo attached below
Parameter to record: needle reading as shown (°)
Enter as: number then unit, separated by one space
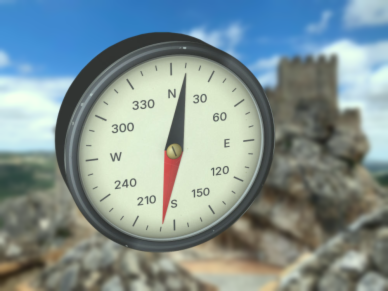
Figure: 190 °
